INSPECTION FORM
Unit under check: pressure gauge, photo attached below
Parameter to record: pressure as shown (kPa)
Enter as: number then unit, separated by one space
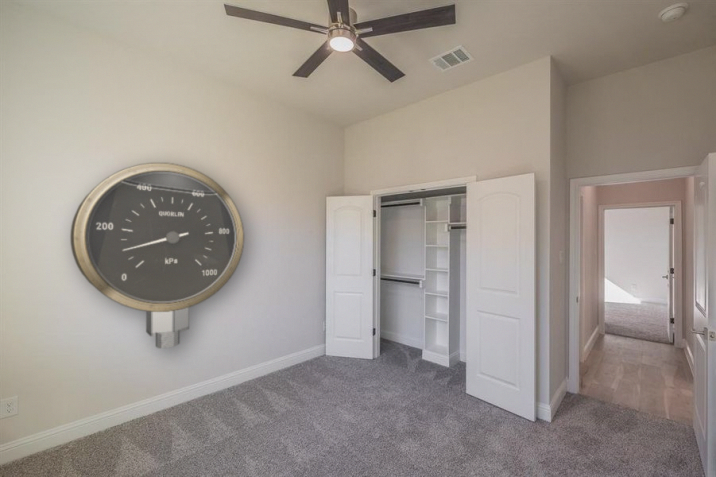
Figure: 100 kPa
